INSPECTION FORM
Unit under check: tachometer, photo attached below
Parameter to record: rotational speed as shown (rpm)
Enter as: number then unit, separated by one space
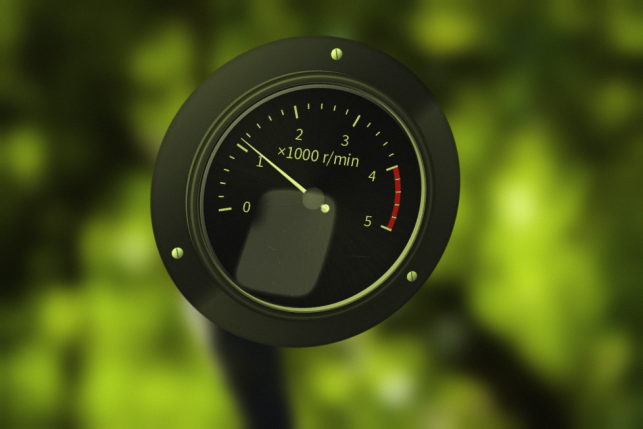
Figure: 1100 rpm
